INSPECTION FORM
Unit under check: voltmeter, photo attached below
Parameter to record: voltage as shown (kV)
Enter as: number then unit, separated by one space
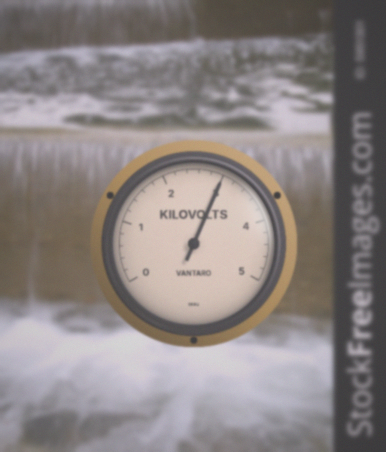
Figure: 3 kV
